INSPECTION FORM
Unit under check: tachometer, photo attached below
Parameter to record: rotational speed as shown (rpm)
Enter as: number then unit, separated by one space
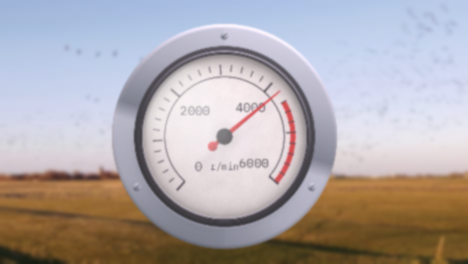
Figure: 4200 rpm
